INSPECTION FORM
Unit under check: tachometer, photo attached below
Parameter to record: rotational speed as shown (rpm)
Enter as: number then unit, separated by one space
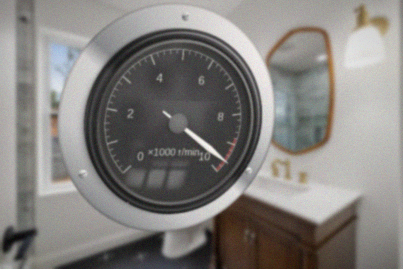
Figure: 9600 rpm
